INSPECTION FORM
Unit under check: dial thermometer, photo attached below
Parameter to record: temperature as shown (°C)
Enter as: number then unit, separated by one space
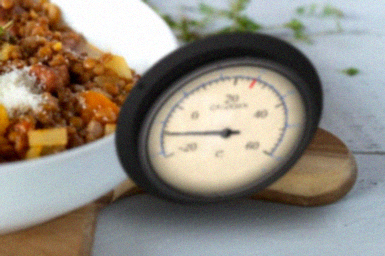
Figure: -10 °C
